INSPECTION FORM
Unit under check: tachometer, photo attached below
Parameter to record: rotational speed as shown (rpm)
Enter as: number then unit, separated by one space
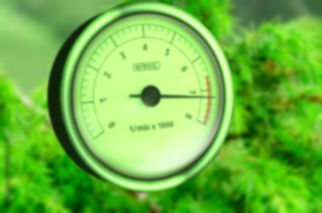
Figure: 7200 rpm
